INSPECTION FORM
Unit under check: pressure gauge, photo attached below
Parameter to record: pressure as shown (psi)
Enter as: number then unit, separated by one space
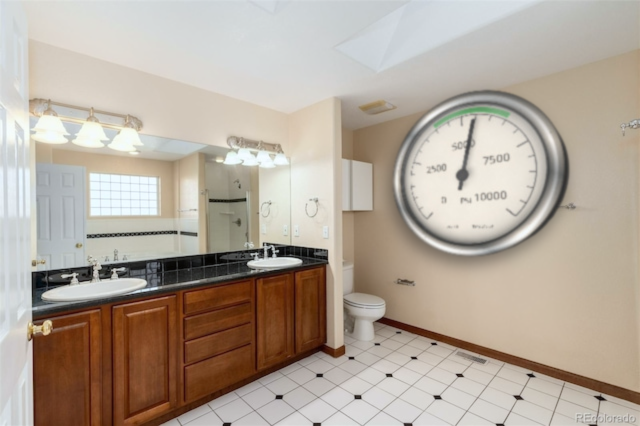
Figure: 5500 psi
